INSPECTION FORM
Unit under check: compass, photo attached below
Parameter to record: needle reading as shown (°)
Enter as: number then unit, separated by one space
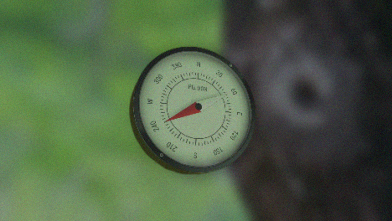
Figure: 240 °
